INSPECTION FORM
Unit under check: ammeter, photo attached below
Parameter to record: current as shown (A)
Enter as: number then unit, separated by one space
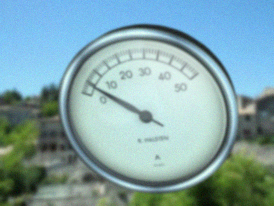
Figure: 5 A
